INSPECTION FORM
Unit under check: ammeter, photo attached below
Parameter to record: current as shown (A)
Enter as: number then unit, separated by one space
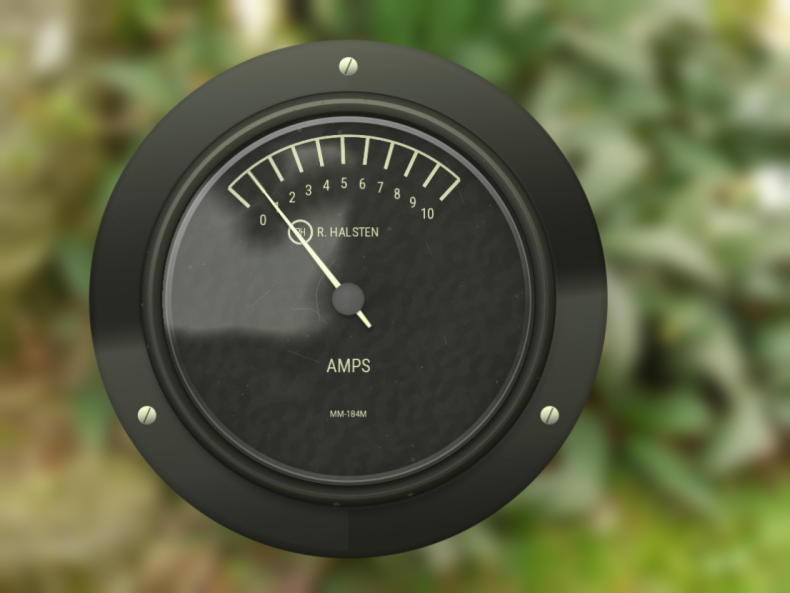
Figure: 1 A
